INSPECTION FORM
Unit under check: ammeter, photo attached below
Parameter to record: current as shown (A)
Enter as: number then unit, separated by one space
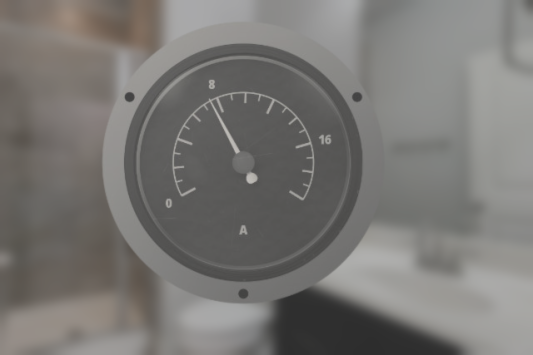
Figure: 7.5 A
